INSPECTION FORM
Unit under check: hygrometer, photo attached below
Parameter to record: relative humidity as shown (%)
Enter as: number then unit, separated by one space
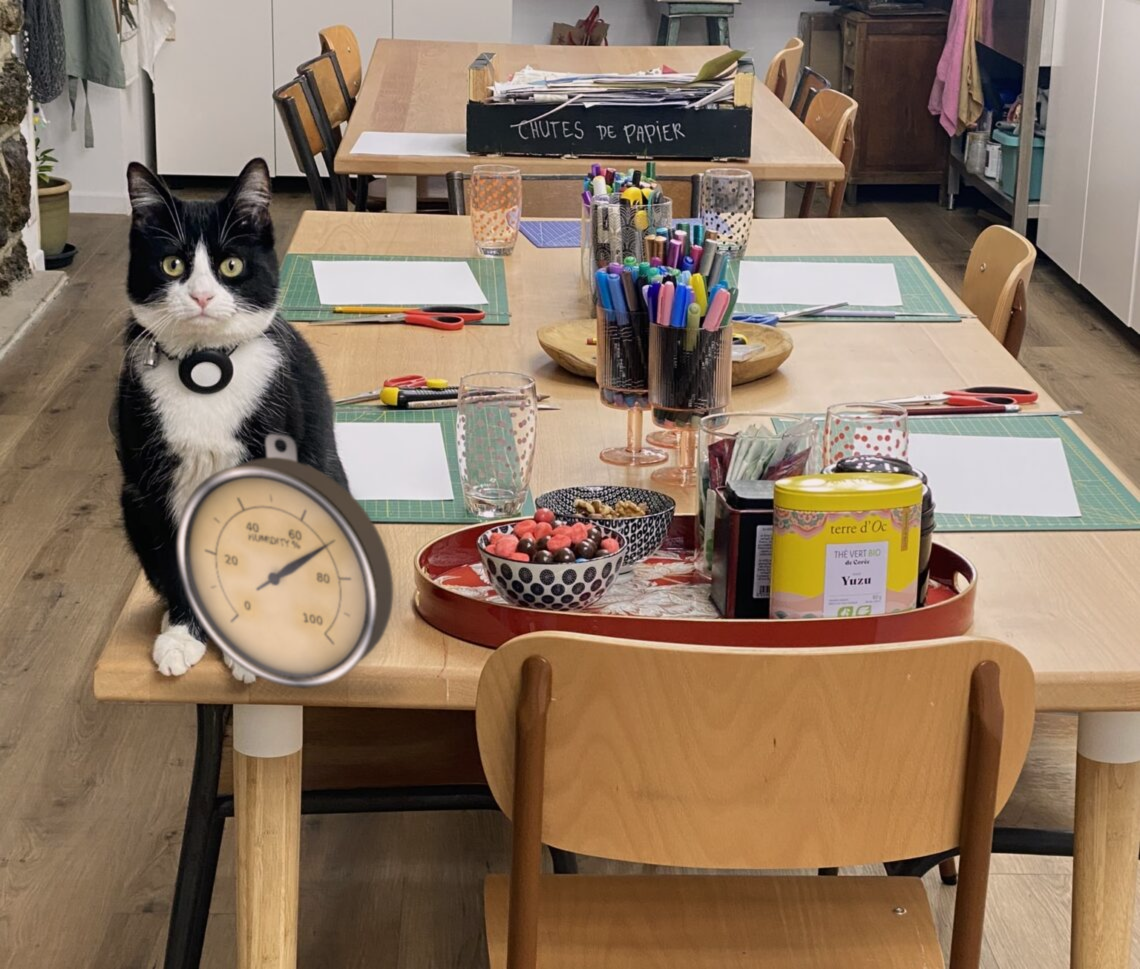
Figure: 70 %
